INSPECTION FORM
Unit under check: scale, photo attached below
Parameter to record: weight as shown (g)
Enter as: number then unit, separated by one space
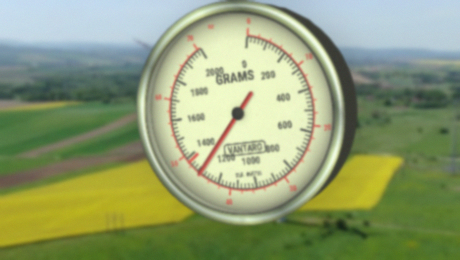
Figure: 1300 g
